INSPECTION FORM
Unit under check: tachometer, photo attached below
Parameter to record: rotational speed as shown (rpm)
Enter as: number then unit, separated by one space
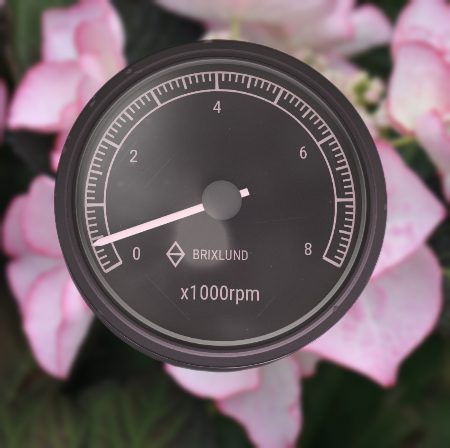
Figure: 400 rpm
